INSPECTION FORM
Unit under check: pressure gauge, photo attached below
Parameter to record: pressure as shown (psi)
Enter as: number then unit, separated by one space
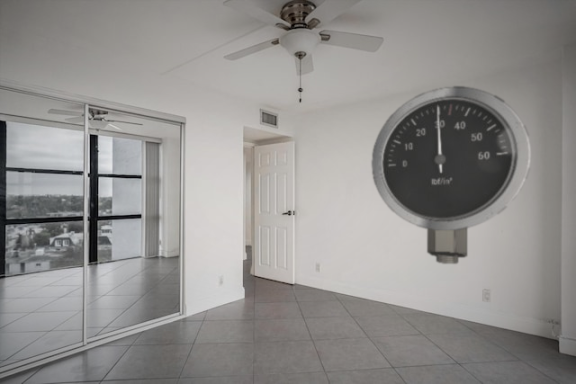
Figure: 30 psi
